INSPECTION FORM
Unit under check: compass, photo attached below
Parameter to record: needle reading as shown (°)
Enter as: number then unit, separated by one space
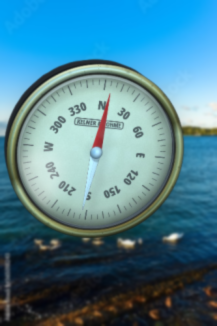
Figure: 5 °
